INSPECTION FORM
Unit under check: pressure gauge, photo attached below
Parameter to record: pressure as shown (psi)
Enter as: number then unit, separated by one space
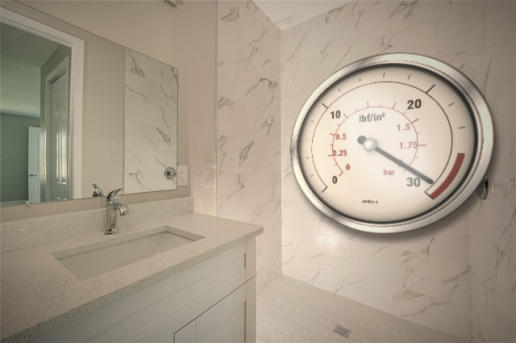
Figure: 29 psi
